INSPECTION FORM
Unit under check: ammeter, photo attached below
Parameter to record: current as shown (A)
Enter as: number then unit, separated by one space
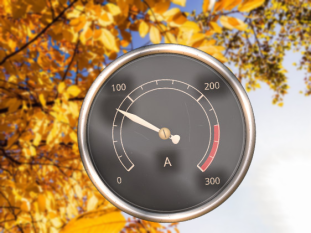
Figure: 80 A
